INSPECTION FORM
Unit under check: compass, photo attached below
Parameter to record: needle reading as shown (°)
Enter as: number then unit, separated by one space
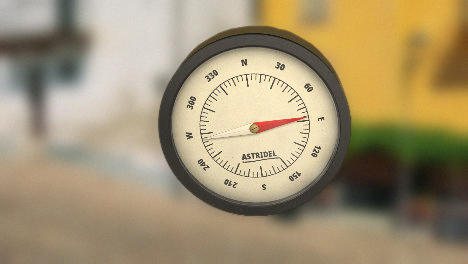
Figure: 85 °
